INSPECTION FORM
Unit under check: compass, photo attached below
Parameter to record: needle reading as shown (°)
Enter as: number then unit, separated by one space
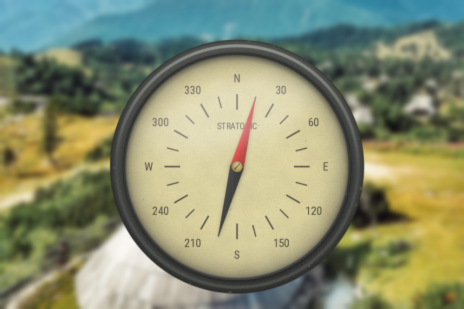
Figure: 15 °
